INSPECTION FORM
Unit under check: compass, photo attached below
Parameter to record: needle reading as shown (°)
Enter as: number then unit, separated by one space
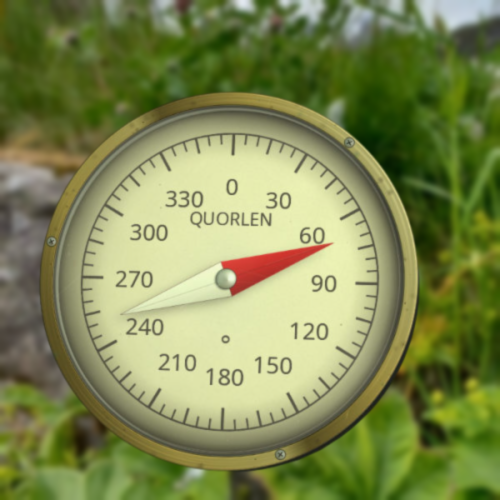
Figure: 70 °
